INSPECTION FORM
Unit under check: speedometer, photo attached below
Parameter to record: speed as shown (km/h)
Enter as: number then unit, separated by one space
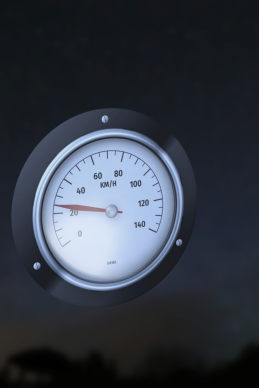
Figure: 25 km/h
